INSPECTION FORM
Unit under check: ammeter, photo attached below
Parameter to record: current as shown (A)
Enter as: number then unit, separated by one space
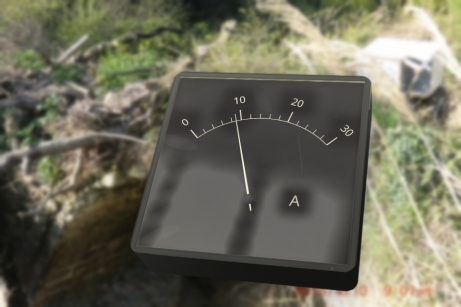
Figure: 9 A
